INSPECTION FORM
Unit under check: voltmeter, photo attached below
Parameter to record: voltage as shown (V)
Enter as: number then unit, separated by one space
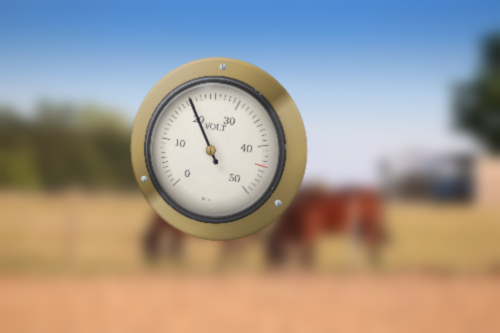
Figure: 20 V
